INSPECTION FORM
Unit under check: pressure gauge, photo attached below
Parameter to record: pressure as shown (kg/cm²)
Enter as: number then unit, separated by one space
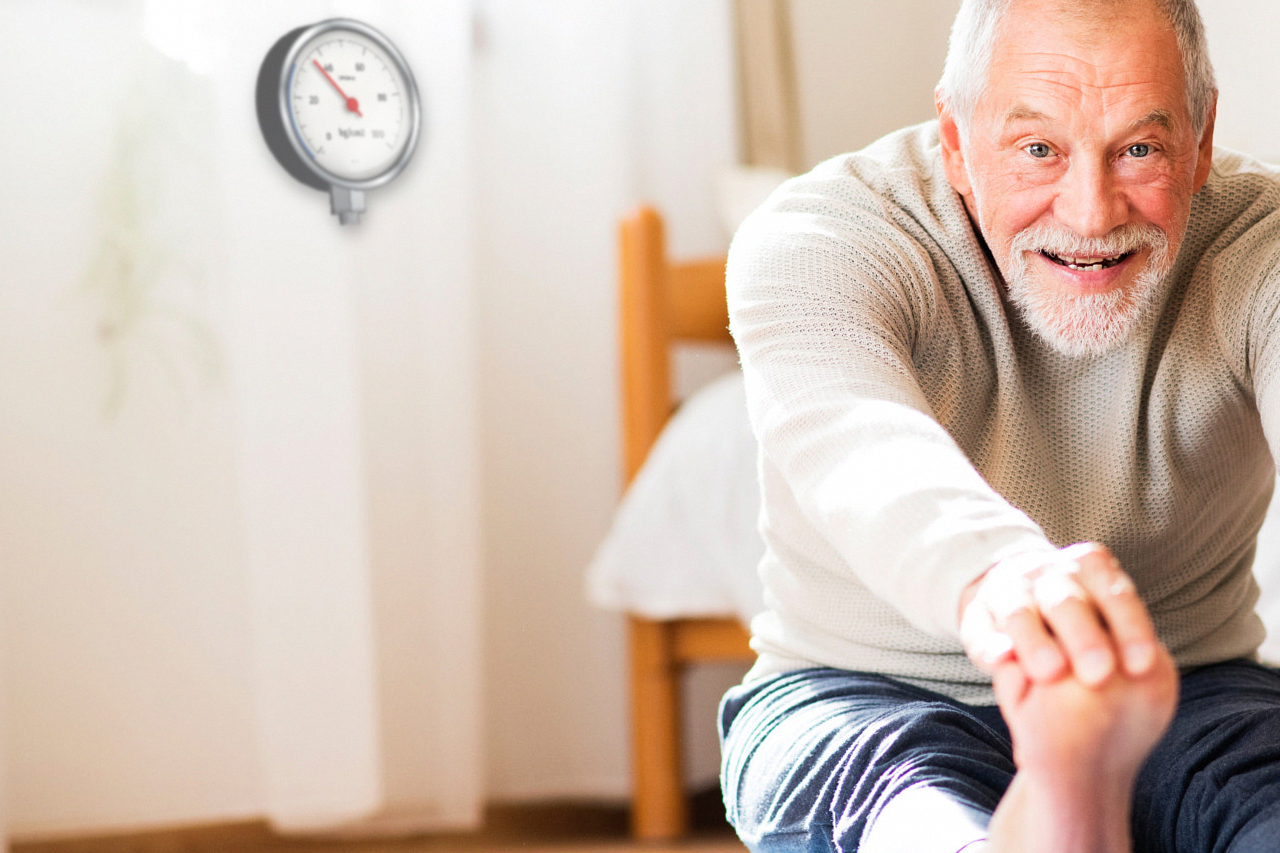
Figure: 35 kg/cm²
